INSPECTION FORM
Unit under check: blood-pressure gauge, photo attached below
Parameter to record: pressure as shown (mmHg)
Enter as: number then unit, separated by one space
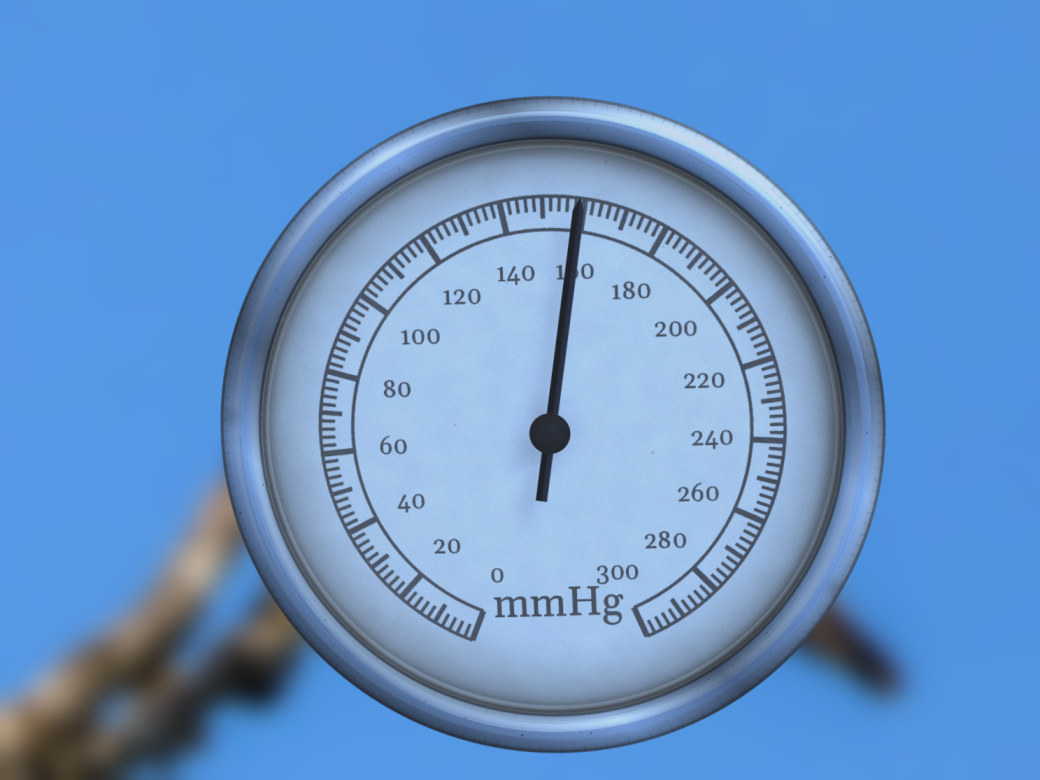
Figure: 159 mmHg
